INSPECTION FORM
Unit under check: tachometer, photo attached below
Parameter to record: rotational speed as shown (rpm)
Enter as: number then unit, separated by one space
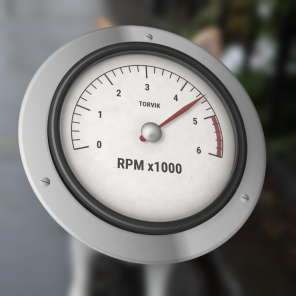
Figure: 4500 rpm
